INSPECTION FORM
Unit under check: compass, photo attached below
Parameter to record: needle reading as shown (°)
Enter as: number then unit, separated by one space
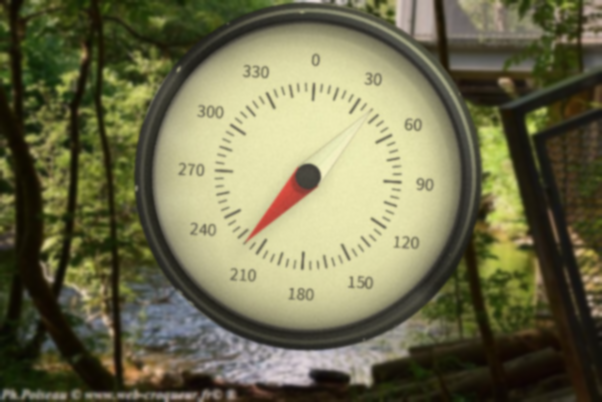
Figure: 220 °
